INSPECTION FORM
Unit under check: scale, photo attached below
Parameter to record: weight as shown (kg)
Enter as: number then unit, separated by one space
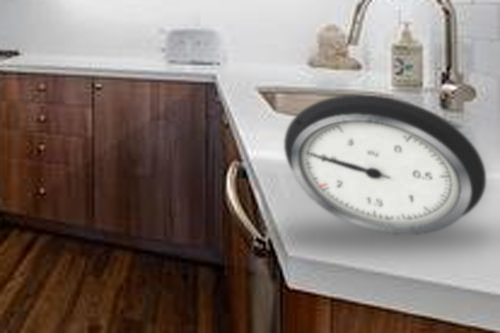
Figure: 2.5 kg
